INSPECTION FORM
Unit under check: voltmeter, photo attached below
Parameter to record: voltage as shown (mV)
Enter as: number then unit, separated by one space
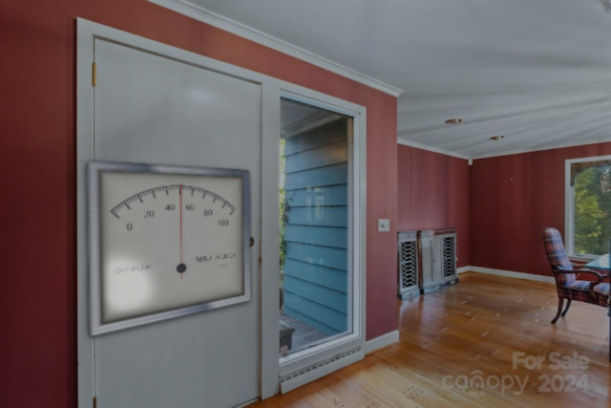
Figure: 50 mV
